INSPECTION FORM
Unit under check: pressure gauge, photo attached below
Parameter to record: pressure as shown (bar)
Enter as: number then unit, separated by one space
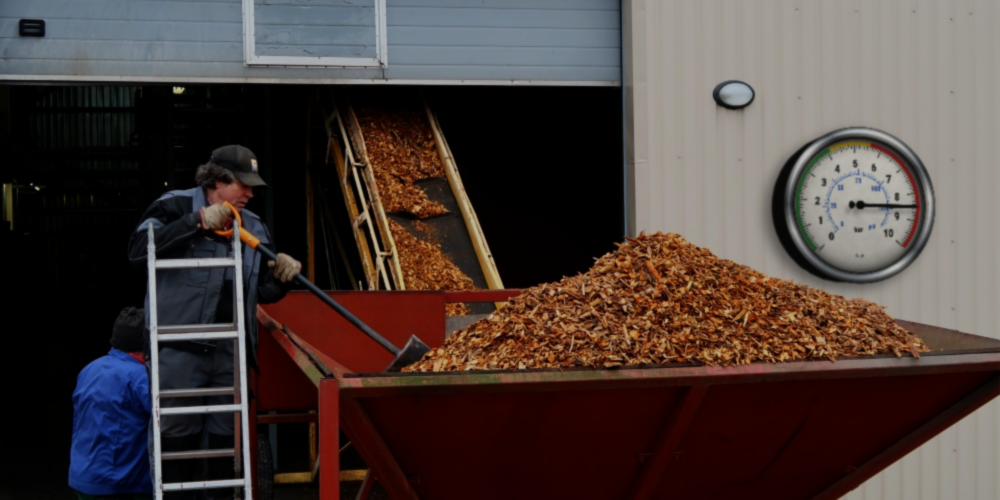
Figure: 8.5 bar
